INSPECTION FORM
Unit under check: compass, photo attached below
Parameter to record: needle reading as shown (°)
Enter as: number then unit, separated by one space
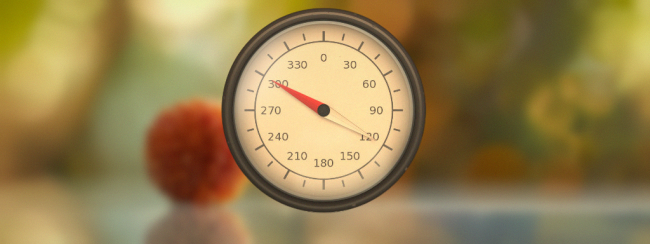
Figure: 300 °
